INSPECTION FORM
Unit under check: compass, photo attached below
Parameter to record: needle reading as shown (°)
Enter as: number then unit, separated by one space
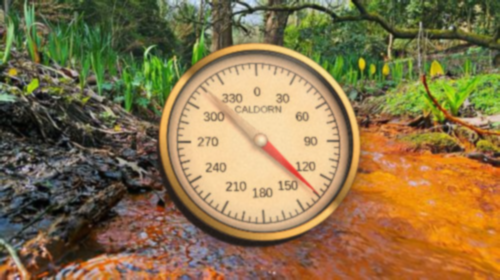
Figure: 135 °
